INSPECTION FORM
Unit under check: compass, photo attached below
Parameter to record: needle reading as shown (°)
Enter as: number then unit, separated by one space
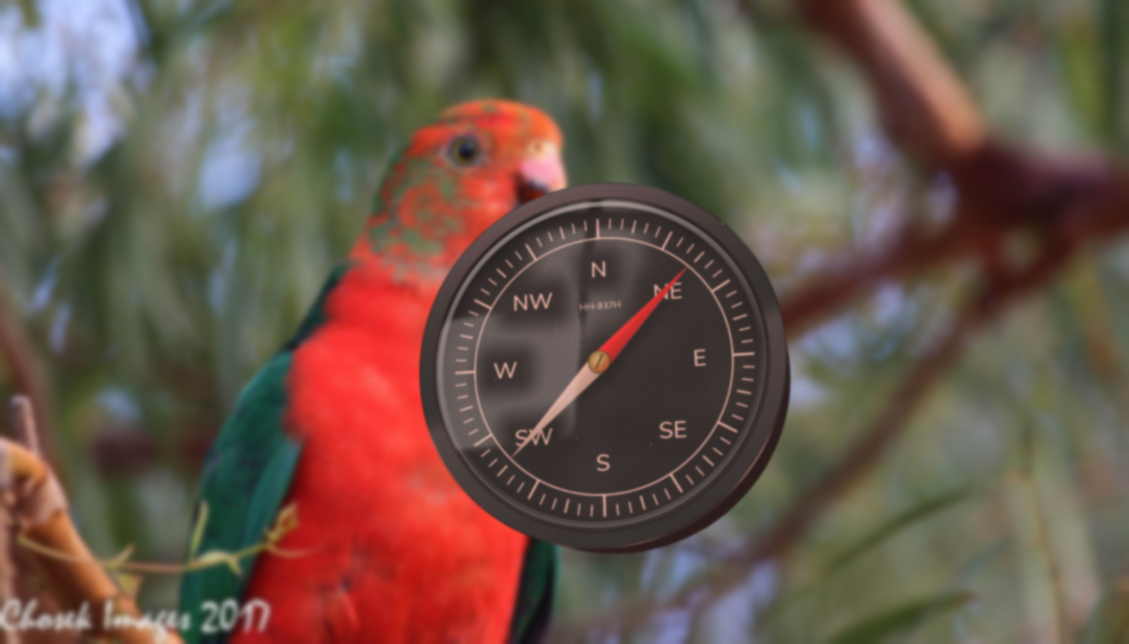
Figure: 45 °
